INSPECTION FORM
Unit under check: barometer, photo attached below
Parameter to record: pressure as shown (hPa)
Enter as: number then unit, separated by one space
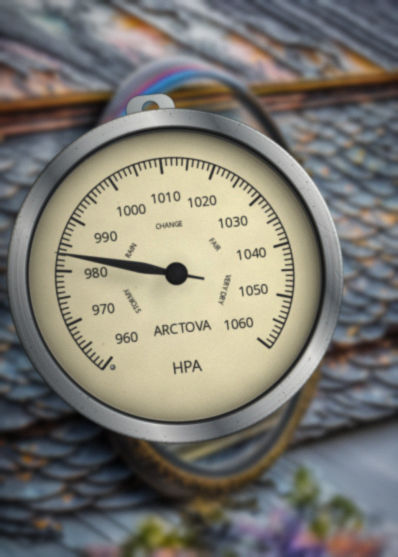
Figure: 983 hPa
